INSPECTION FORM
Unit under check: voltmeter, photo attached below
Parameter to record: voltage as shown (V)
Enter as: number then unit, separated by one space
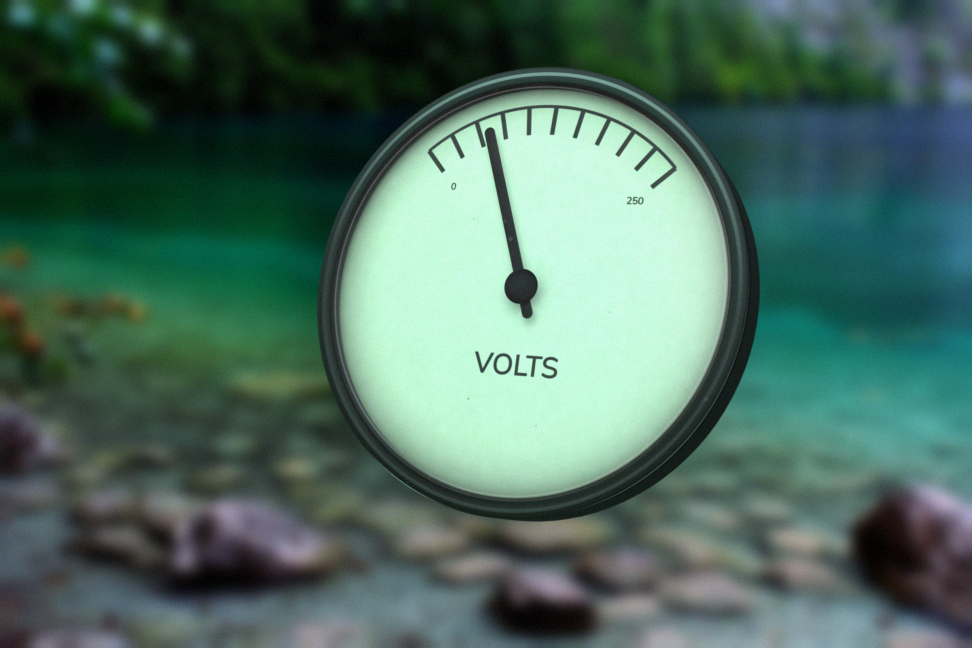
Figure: 62.5 V
